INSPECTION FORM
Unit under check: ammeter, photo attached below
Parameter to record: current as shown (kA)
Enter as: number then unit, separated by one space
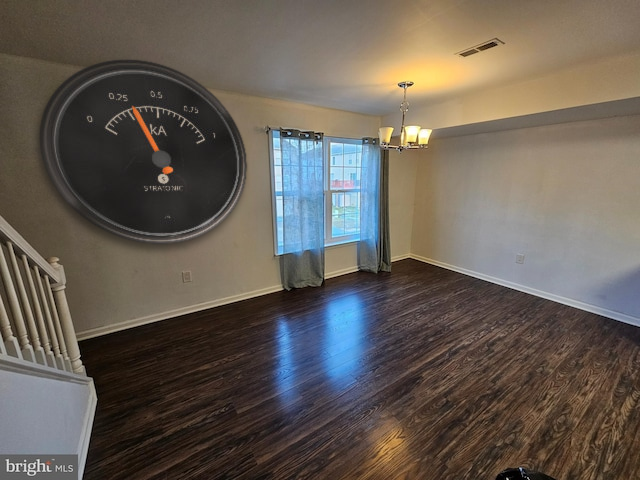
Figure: 0.3 kA
